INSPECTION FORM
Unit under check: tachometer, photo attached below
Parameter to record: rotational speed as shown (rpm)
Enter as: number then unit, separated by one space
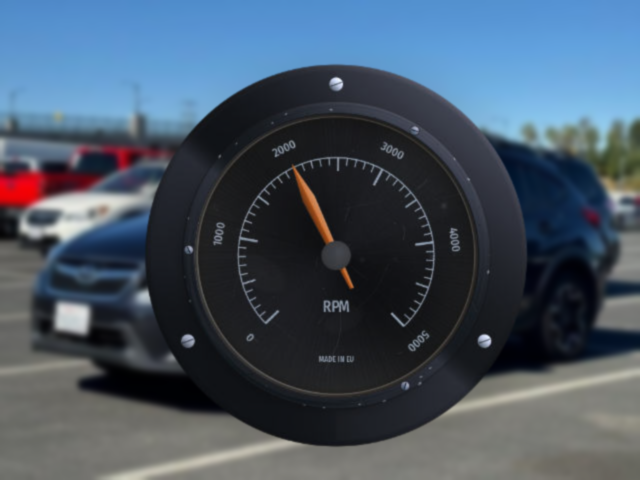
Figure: 2000 rpm
